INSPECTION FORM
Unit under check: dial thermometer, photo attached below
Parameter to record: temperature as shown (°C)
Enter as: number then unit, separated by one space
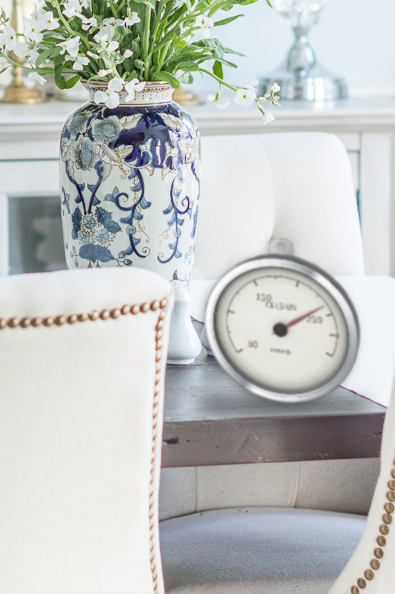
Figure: 237.5 °C
